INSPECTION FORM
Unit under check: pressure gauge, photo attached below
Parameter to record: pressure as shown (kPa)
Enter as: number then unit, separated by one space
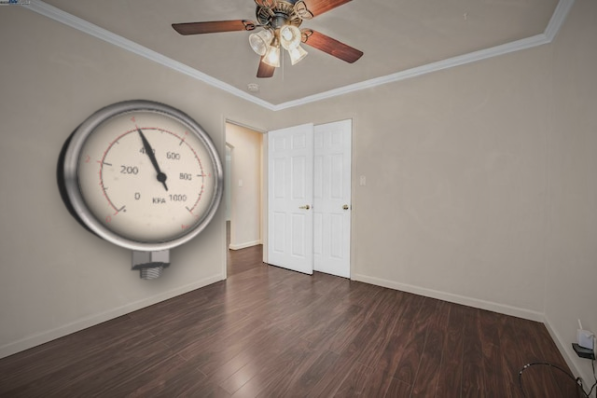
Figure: 400 kPa
